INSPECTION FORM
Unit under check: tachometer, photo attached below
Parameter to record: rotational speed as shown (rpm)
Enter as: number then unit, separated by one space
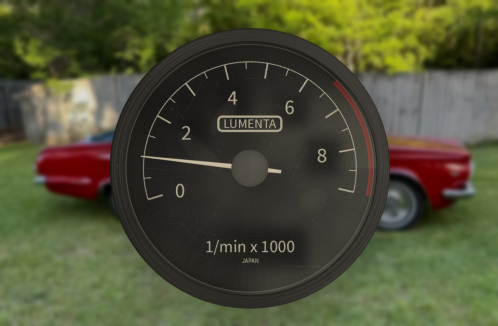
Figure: 1000 rpm
